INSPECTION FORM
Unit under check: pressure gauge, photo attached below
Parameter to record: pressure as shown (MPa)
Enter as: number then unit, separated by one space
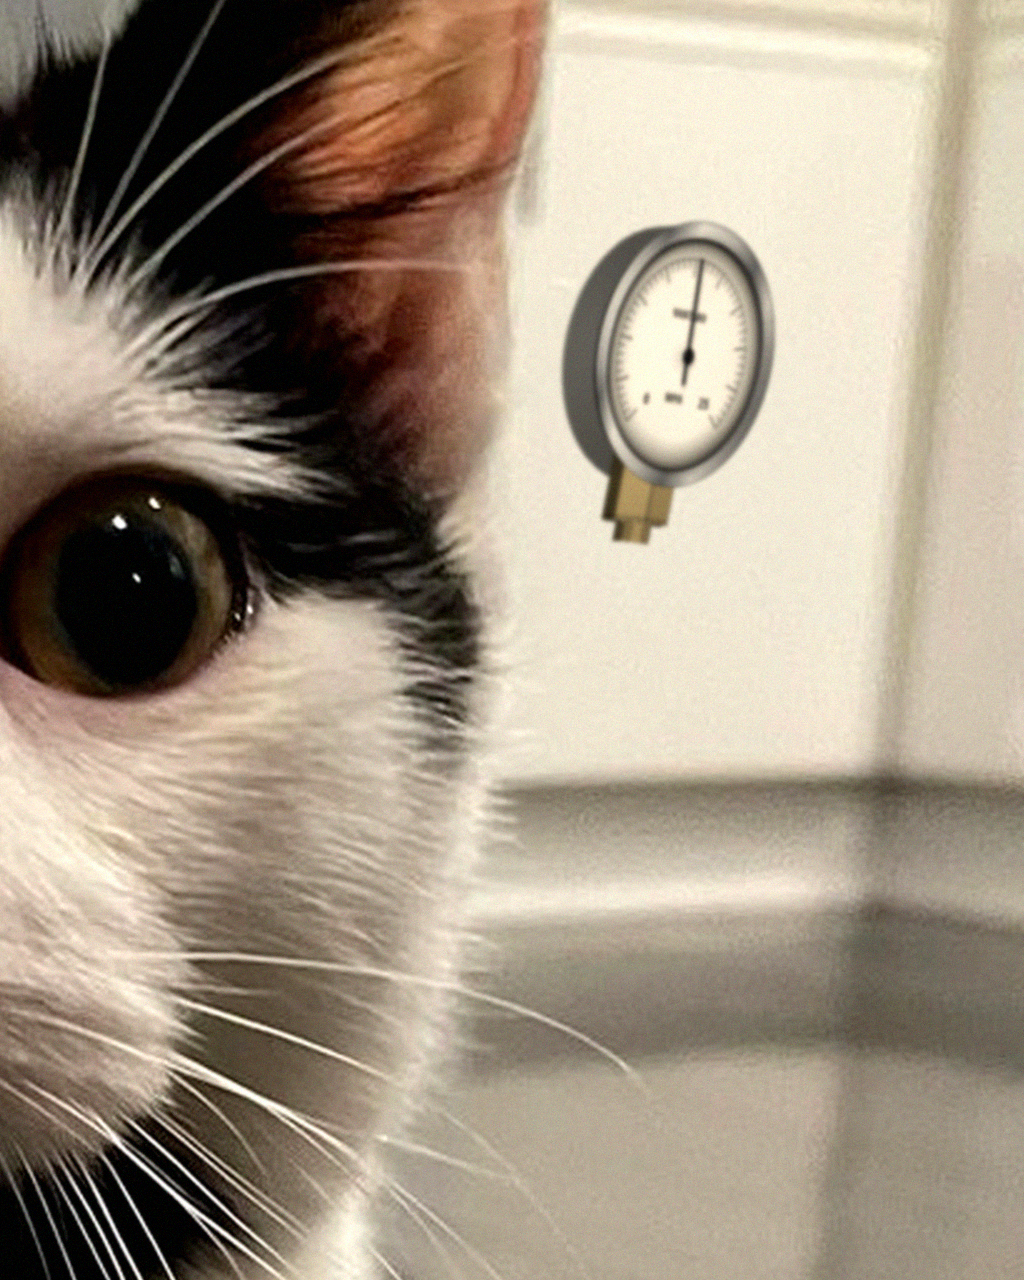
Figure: 12.5 MPa
